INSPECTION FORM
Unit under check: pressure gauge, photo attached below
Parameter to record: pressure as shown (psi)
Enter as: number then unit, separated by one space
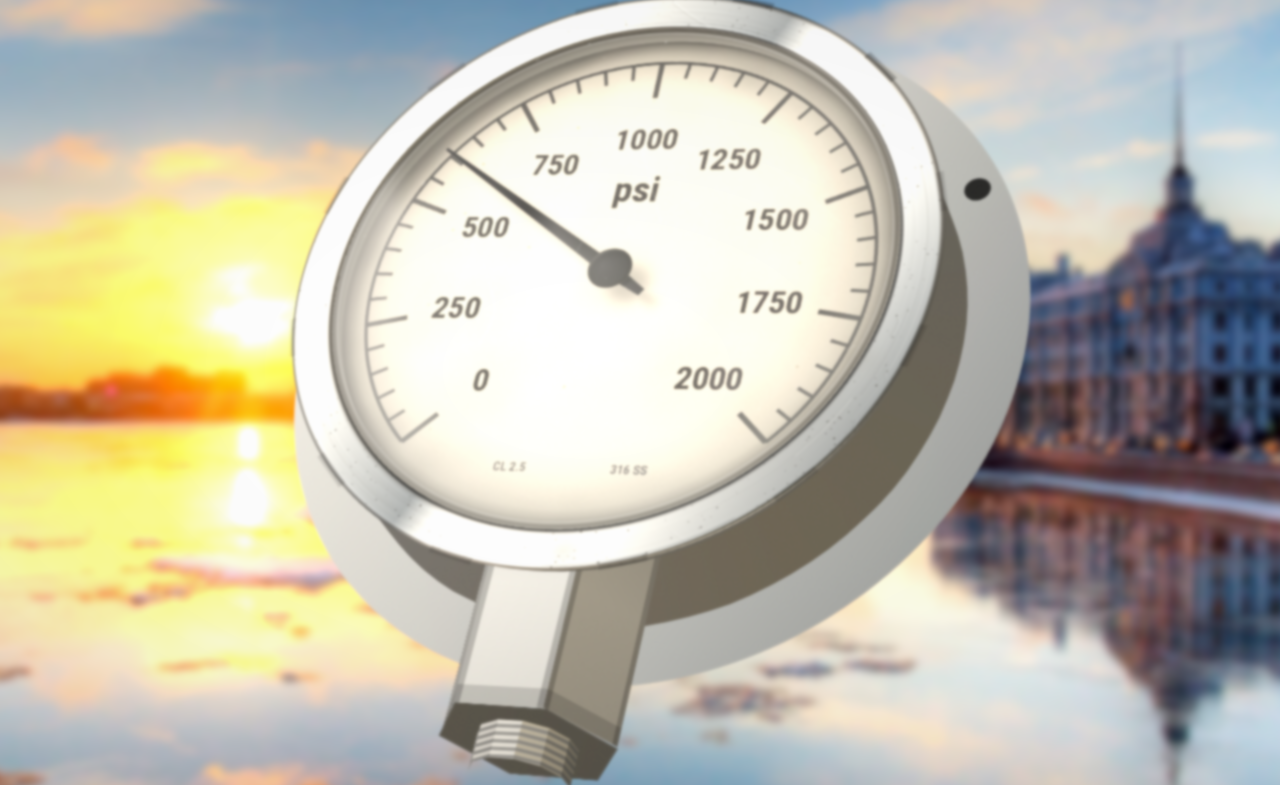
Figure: 600 psi
